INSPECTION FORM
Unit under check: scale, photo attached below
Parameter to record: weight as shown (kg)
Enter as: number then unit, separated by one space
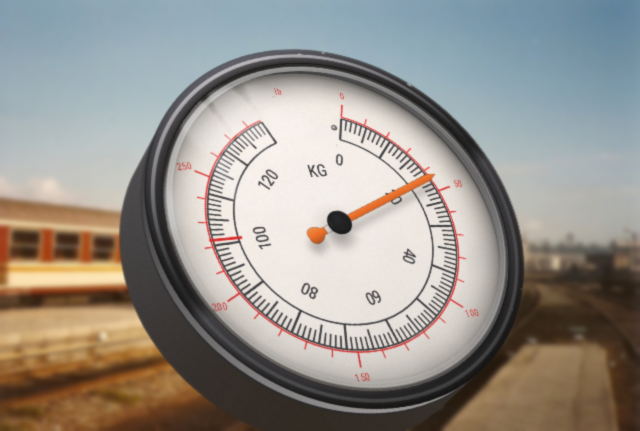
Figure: 20 kg
